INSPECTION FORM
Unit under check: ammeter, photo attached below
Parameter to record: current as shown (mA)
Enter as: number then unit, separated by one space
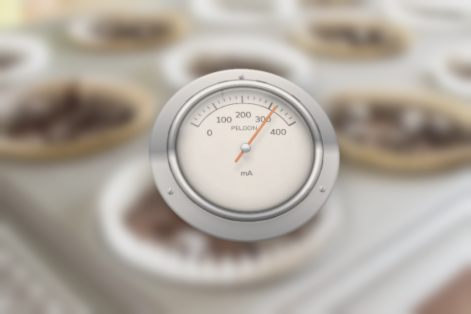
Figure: 320 mA
